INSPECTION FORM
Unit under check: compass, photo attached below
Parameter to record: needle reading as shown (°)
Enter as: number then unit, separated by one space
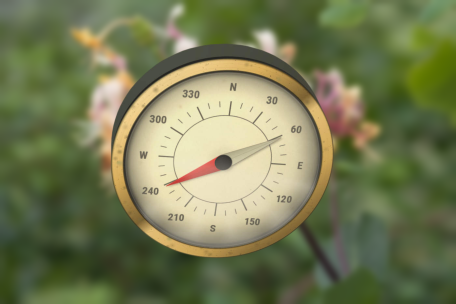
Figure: 240 °
